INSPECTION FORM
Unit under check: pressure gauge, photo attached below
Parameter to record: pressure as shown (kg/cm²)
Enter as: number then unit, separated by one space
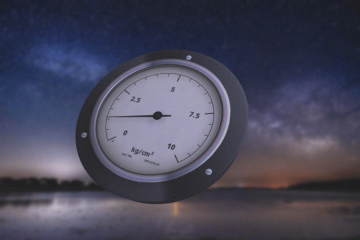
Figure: 1 kg/cm²
